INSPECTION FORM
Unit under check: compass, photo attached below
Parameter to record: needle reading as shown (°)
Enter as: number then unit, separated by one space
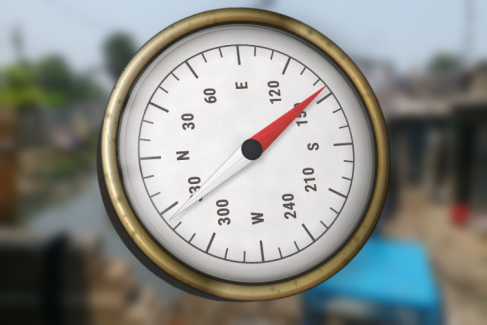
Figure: 145 °
